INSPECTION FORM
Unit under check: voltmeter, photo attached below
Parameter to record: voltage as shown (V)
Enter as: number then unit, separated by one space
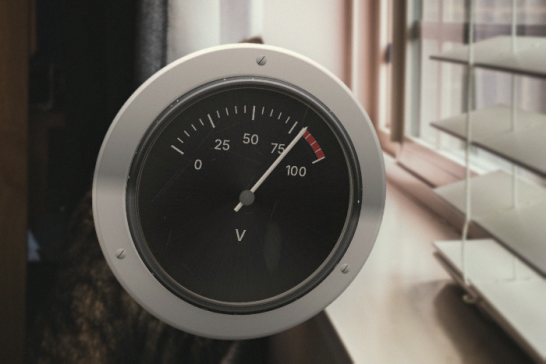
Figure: 80 V
